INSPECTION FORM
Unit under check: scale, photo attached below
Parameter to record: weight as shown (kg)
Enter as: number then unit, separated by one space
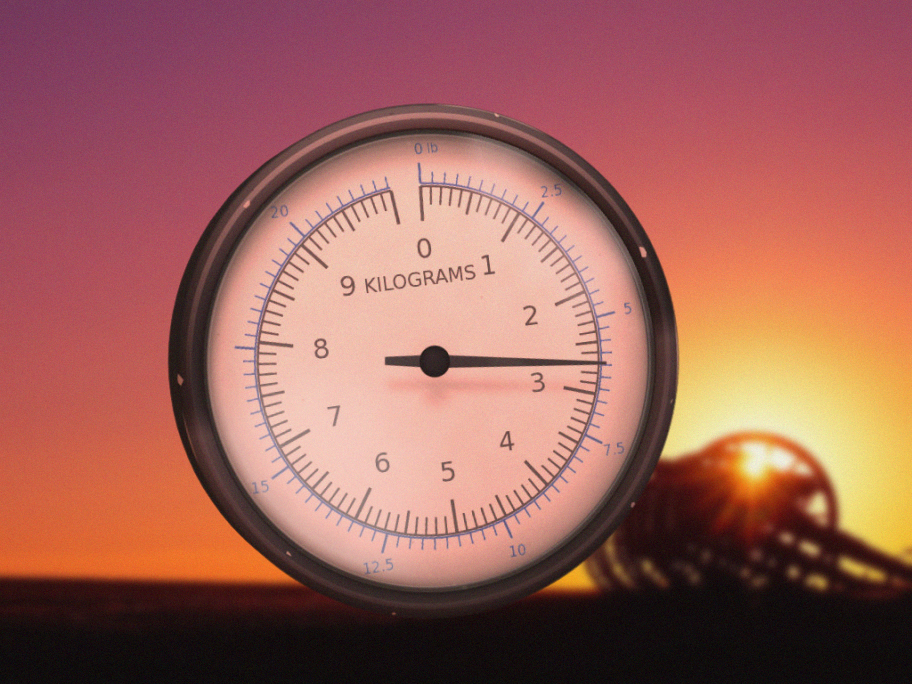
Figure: 2.7 kg
